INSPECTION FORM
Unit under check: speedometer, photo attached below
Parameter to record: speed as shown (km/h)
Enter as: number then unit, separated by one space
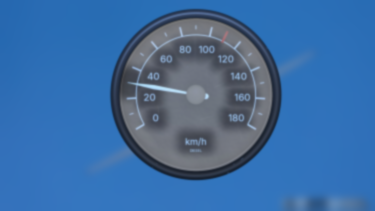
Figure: 30 km/h
